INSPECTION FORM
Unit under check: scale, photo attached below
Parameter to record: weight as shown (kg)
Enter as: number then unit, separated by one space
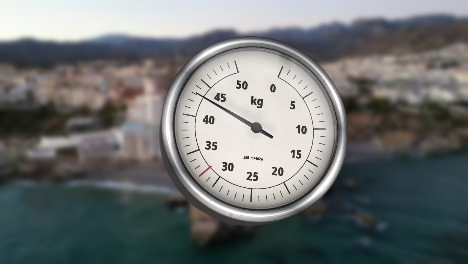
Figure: 43 kg
